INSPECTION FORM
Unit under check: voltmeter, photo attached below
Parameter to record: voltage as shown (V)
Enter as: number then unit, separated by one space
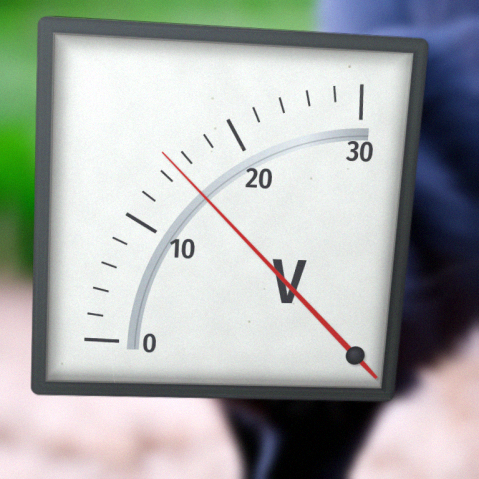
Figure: 15 V
